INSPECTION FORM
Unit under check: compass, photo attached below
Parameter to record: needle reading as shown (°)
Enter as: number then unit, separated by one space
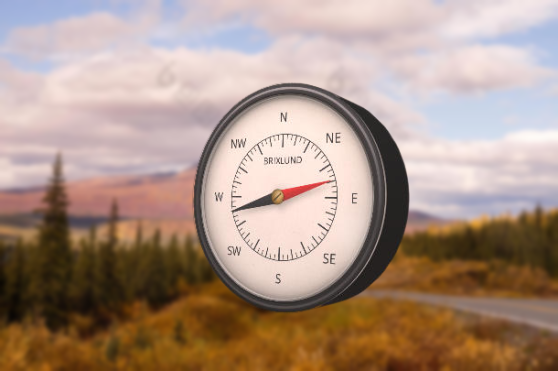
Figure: 75 °
